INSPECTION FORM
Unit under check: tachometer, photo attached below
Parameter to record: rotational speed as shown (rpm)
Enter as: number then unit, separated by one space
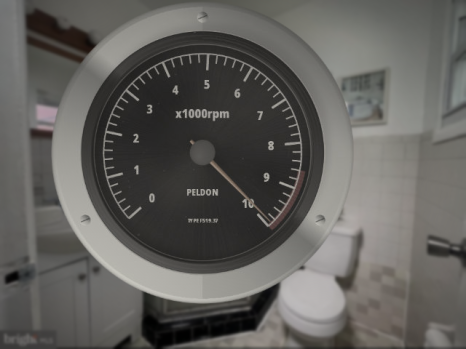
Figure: 9900 rpm
